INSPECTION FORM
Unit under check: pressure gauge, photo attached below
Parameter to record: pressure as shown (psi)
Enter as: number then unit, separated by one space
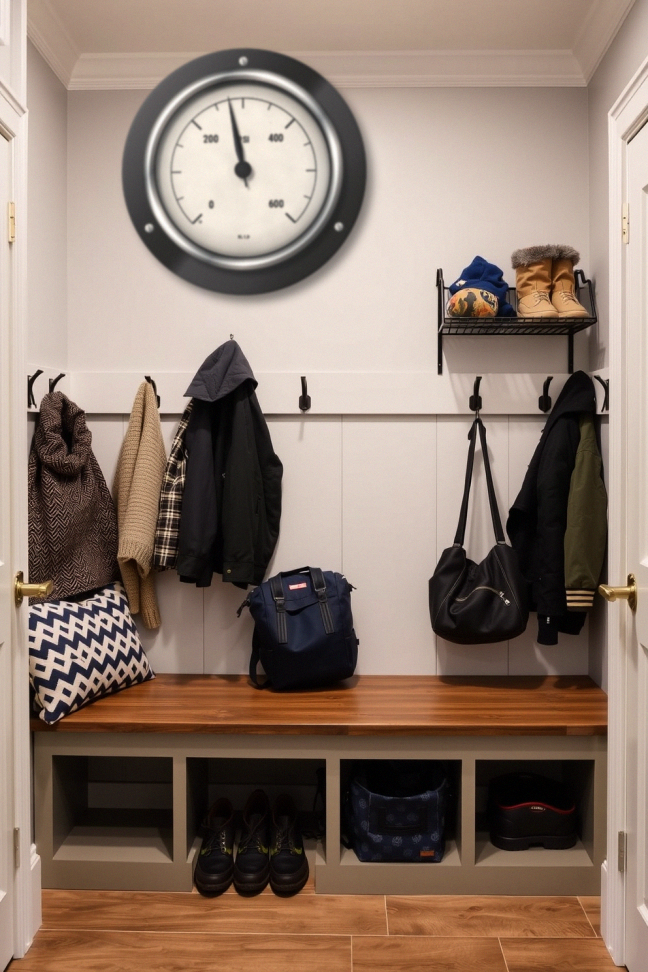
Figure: 275 psi
